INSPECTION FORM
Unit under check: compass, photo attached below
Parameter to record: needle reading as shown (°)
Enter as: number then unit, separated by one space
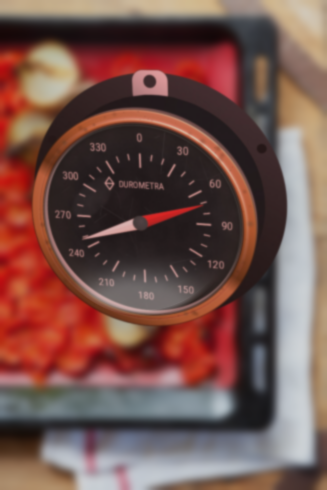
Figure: 70 °
